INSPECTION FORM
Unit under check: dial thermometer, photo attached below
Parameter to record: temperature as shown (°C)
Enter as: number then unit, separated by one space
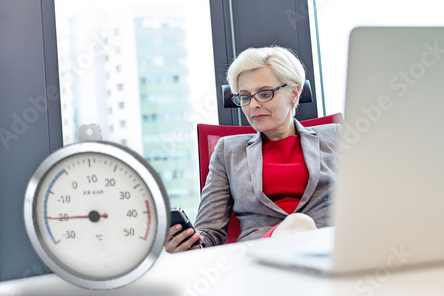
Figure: -20 °C
